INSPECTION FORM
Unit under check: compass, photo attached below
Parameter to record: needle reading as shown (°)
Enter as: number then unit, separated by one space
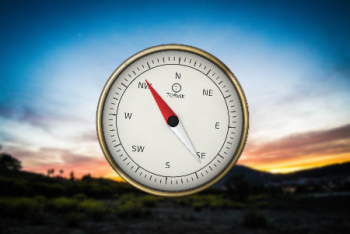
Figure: 320 °
